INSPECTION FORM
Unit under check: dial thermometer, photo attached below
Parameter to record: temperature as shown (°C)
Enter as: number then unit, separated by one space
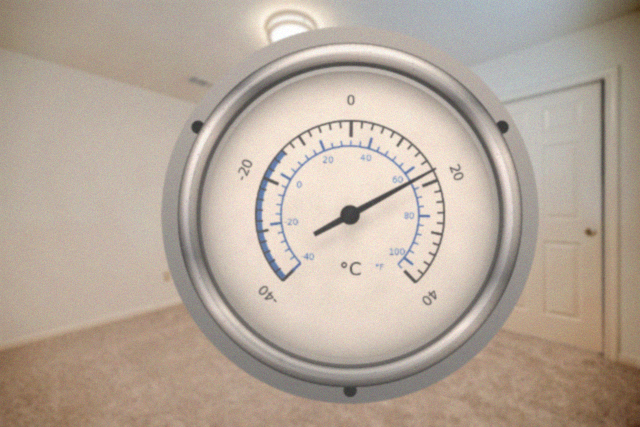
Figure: 18 °C
